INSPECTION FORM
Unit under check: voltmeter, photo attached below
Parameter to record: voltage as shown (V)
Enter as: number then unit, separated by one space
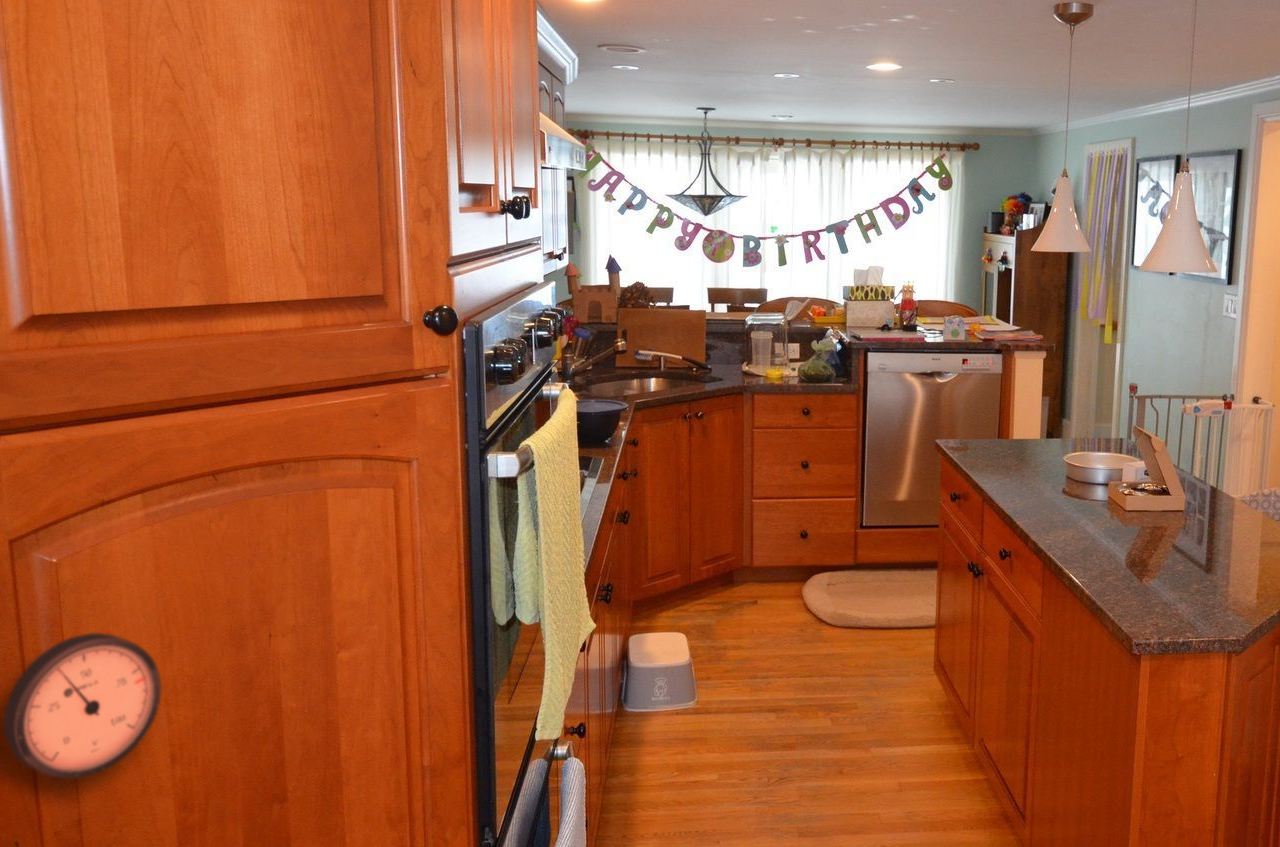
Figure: 40 V
